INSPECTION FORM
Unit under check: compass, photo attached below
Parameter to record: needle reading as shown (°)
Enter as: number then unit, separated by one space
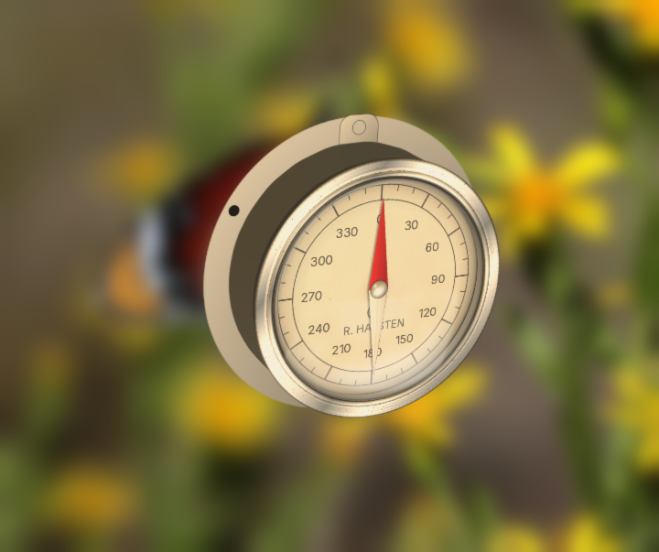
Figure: 0 °
